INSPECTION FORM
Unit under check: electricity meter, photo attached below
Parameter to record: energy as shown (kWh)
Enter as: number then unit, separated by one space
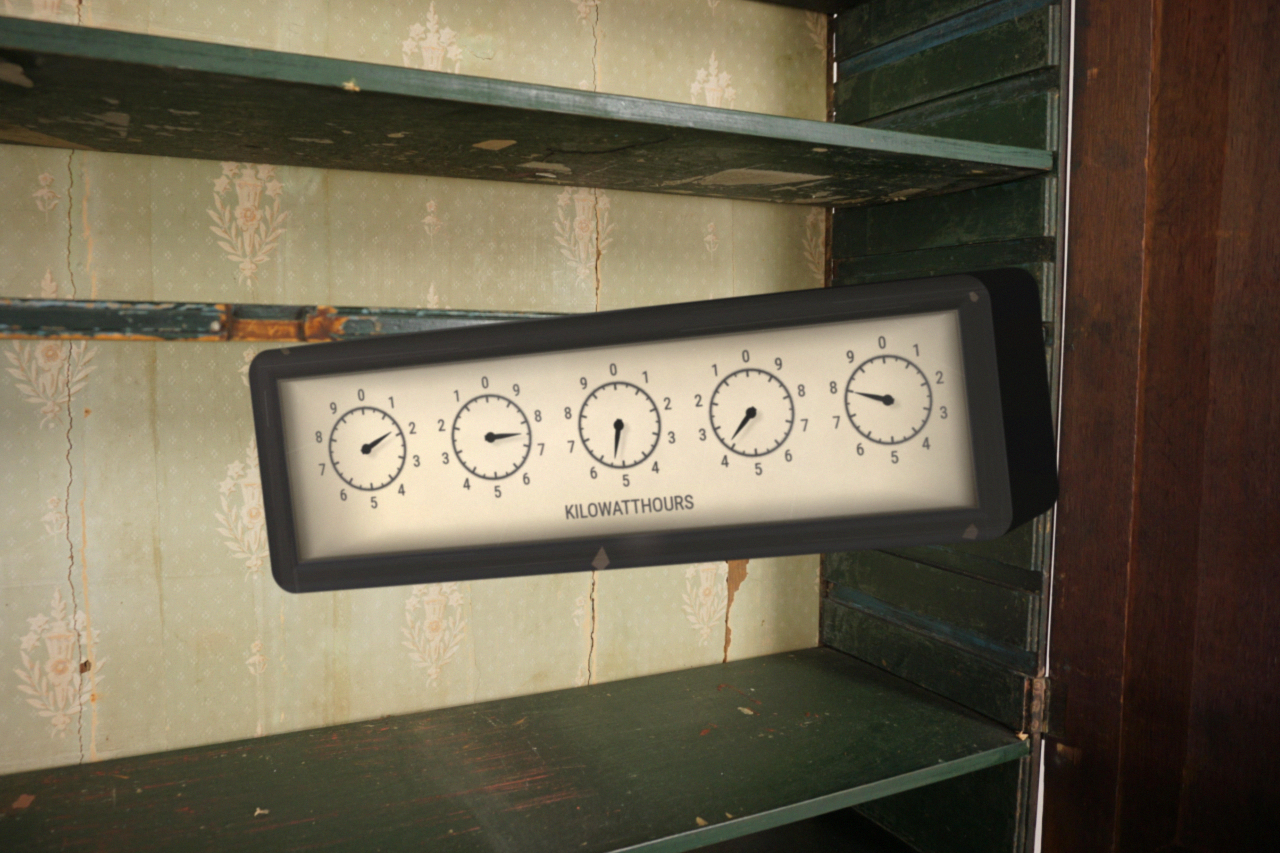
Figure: 17538 kWh
